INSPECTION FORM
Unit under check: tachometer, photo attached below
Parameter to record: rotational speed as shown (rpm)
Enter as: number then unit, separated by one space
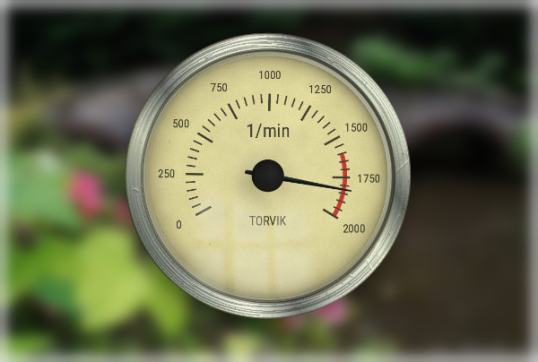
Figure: 1825 rpm
